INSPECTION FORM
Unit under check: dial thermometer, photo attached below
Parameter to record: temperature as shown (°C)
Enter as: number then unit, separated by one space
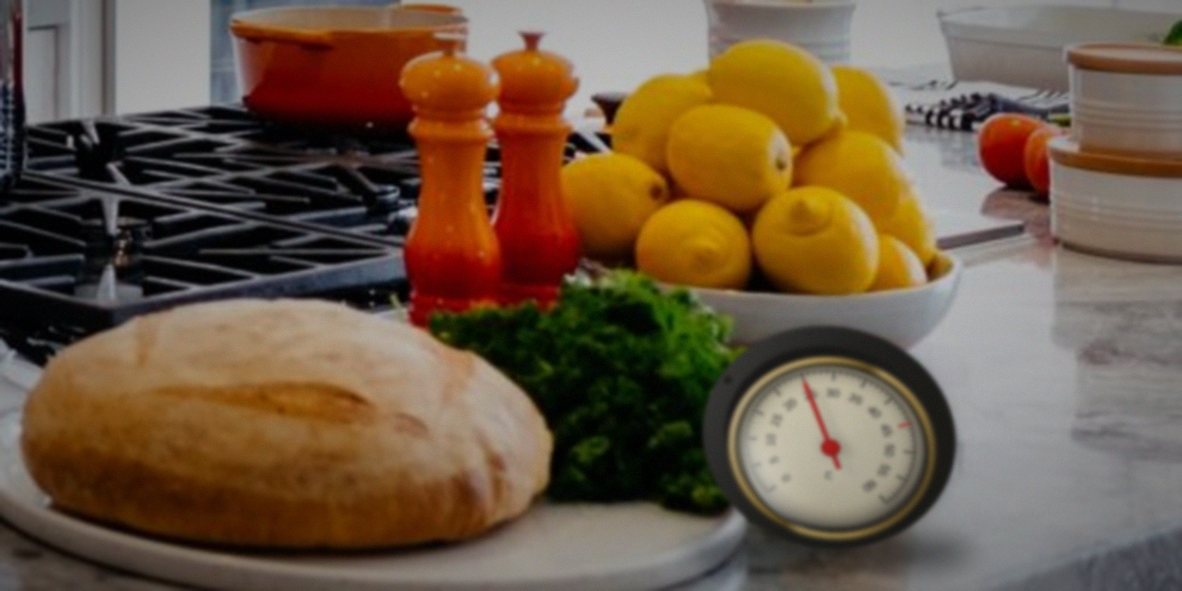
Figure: 25 °C
